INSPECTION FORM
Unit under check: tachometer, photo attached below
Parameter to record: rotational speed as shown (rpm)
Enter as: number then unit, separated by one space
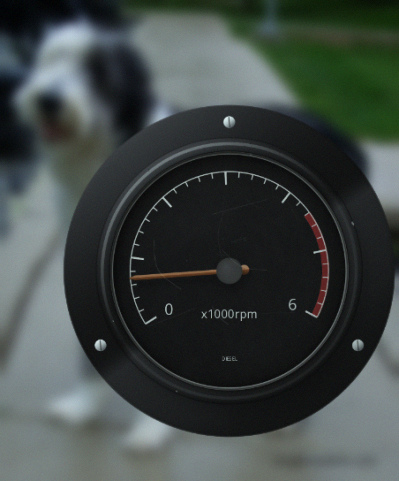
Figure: 700 rpm
